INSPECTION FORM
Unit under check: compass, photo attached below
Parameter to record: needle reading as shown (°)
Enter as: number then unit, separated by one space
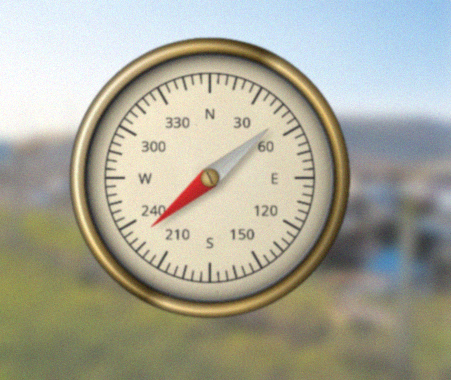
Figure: 230 °
